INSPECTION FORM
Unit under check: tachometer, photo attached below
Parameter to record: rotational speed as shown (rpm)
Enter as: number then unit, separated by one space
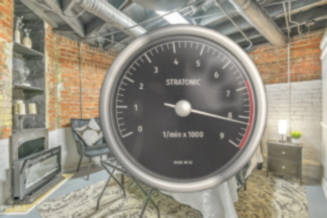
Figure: 8200 rpm
